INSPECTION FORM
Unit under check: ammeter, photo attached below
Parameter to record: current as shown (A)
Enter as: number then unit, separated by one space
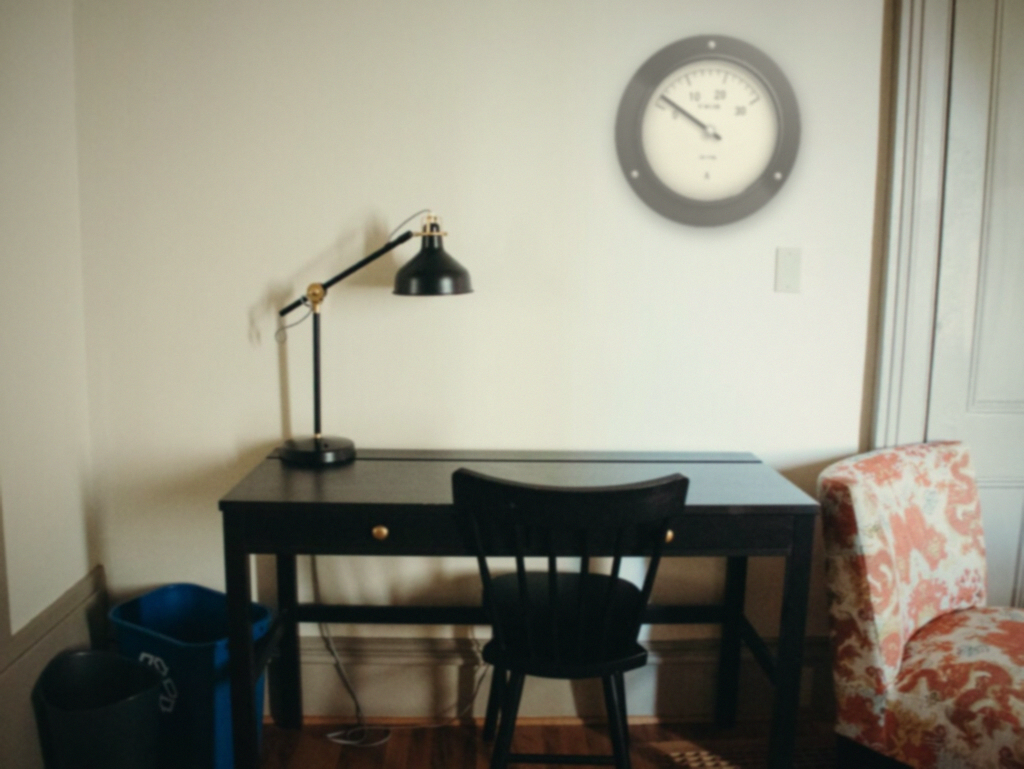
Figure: 2 A
